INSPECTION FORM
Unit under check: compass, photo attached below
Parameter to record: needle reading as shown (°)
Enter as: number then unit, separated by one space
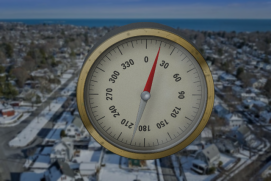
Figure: 15 °
